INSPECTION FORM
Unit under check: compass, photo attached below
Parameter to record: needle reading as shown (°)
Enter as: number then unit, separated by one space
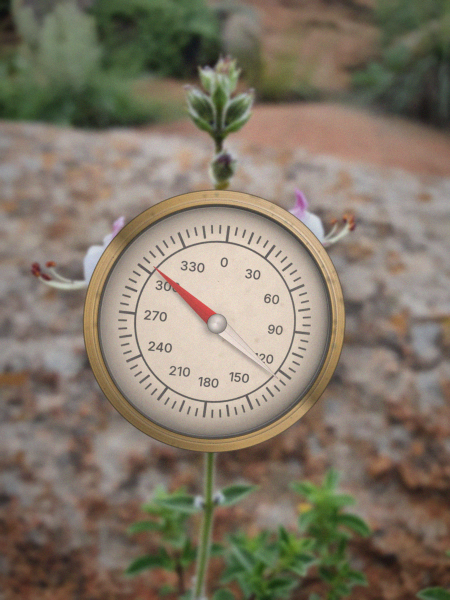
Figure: 305 °
